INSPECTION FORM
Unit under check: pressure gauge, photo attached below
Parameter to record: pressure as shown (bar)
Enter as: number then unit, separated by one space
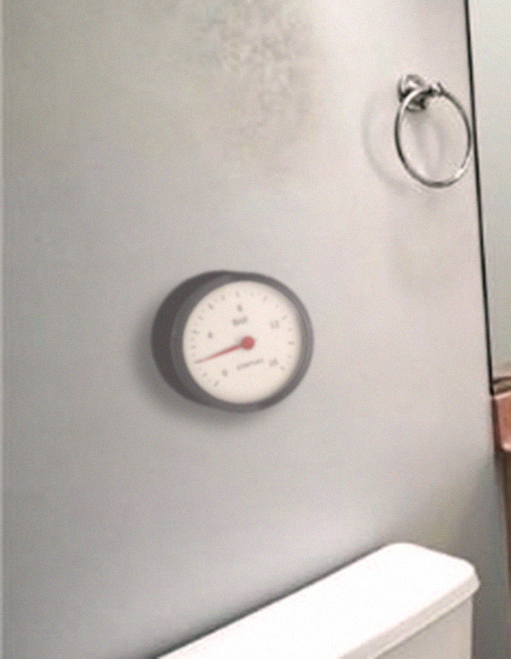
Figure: 2 bar
